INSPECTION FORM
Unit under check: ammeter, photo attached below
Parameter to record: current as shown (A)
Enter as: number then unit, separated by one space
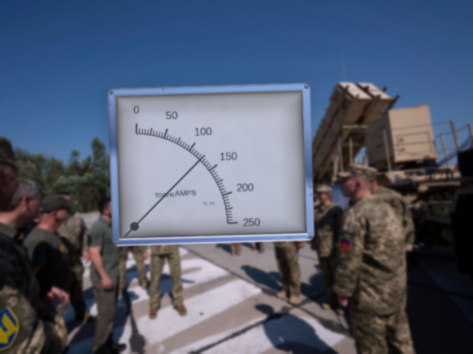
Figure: 125 A
